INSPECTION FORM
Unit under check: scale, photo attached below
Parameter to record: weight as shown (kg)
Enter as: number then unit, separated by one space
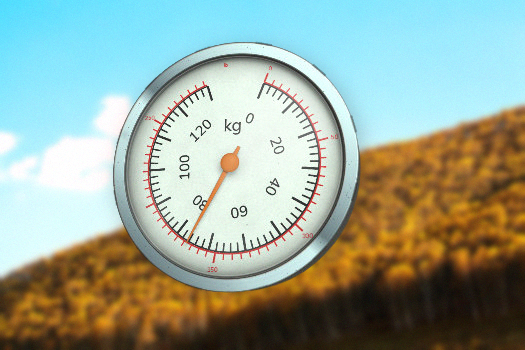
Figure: 76 kg
